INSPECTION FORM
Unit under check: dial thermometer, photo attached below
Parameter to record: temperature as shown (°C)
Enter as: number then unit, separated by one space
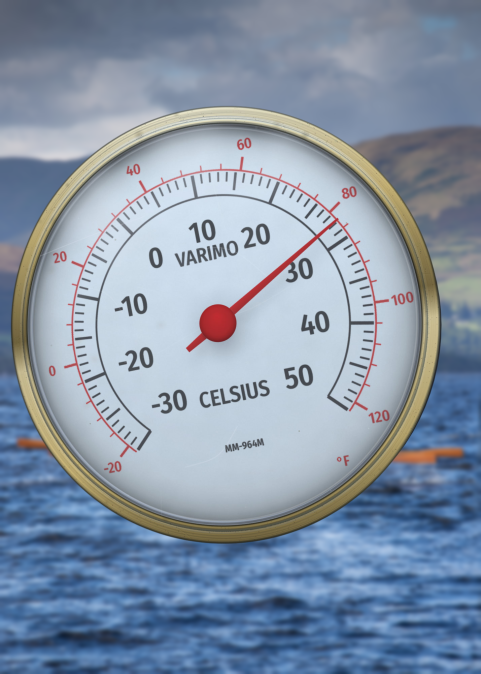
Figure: 28 °C
